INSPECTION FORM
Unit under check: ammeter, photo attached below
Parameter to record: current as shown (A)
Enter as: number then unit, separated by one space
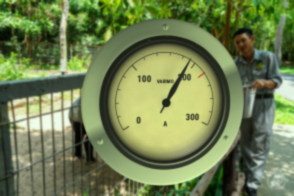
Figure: 190 A
